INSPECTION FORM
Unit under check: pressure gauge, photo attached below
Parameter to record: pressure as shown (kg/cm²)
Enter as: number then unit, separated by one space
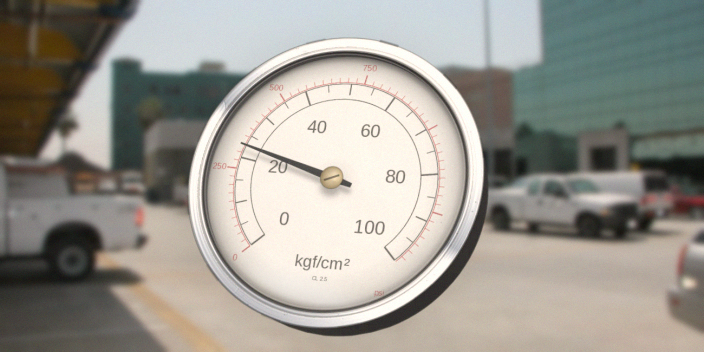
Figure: 22.5 kg/cm²
